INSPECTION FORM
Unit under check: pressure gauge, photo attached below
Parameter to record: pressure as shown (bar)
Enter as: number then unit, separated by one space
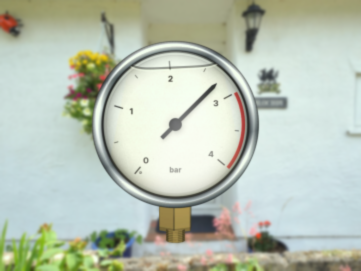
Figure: 2.75 bar
